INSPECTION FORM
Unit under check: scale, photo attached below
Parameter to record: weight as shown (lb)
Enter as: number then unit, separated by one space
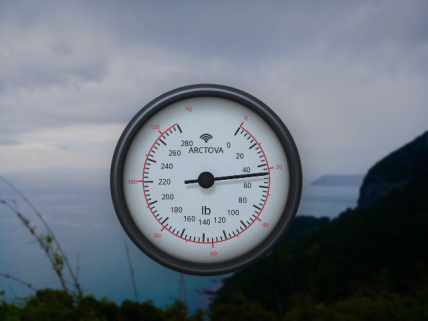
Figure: 48 lb
